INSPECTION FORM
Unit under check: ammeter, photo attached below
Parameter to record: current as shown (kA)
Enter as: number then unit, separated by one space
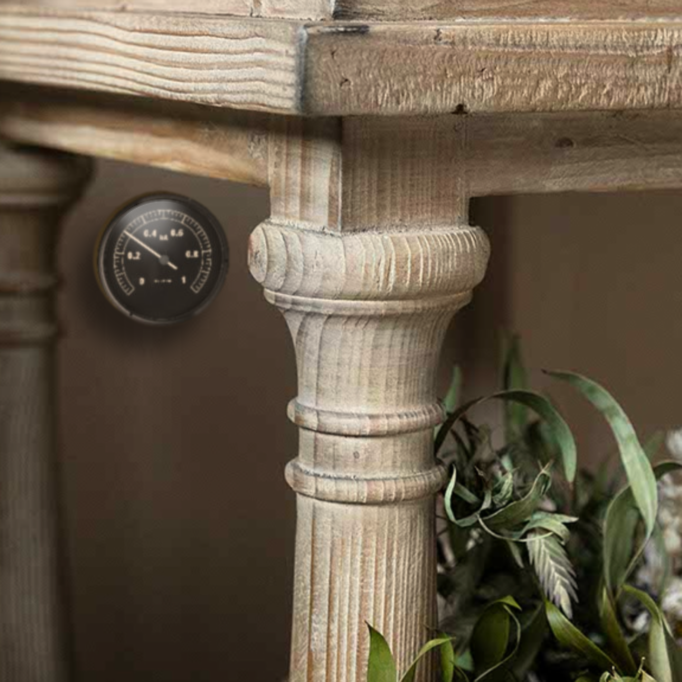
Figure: 0.3 kA
